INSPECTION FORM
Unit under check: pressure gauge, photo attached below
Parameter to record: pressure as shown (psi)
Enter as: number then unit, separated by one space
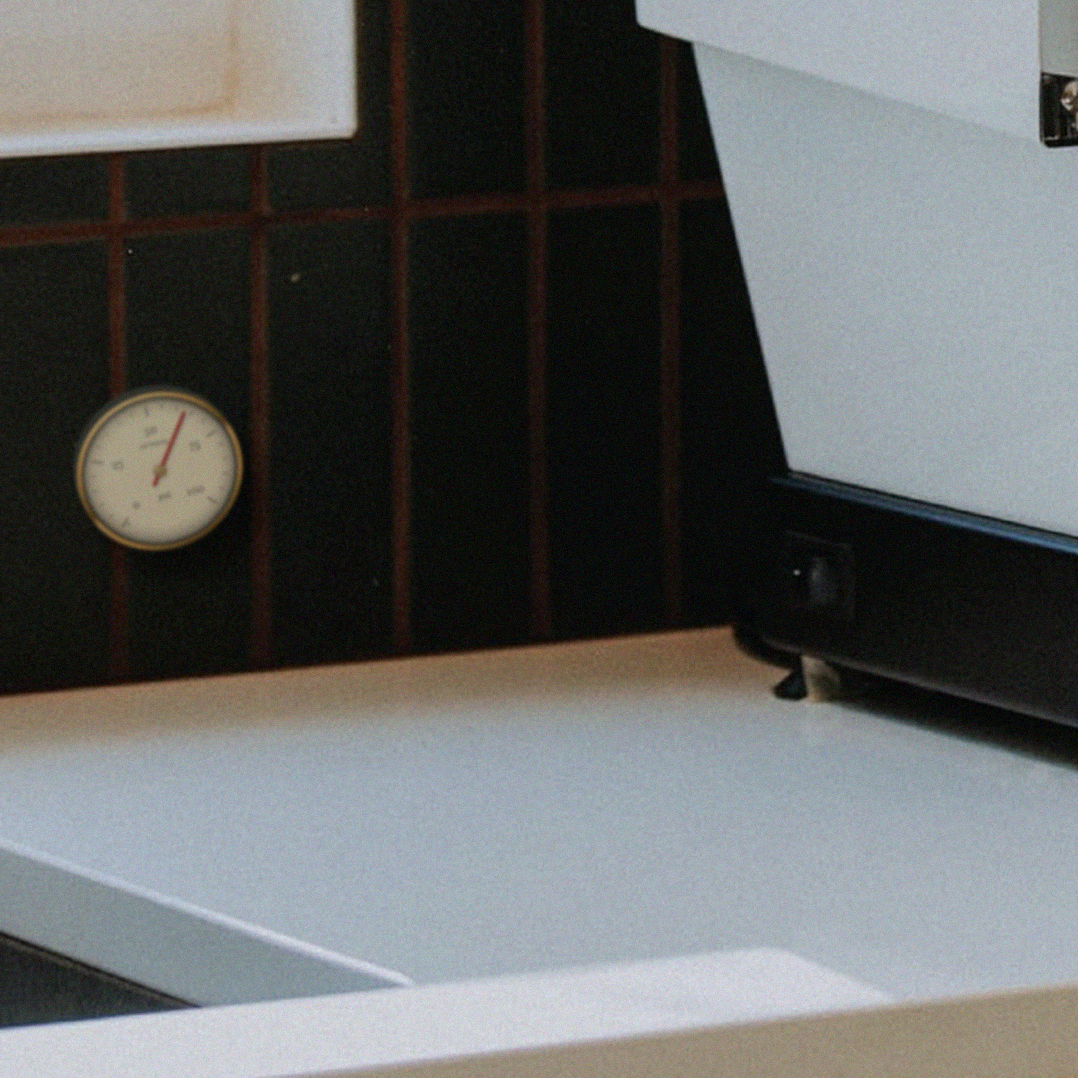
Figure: 62.5 psi
